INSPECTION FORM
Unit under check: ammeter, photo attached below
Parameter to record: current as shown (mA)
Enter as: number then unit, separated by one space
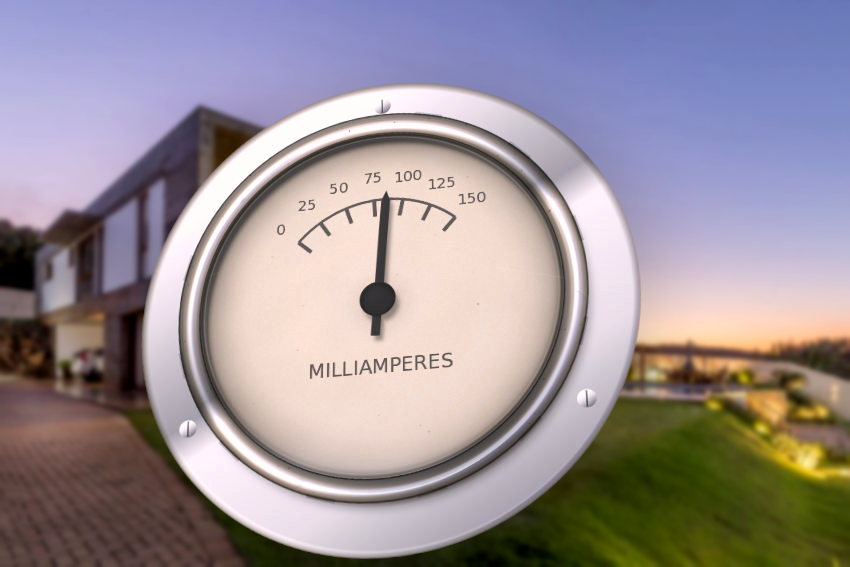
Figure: 87.5 mA
